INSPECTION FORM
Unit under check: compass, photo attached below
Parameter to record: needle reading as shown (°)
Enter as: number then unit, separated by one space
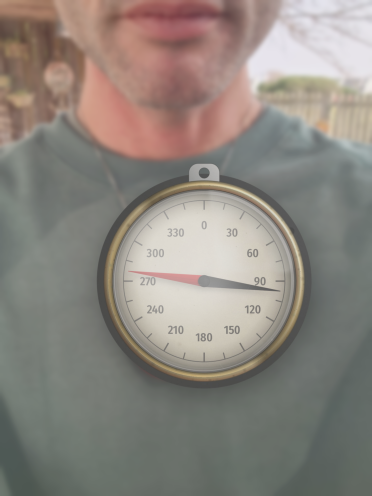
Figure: 277.5 °
